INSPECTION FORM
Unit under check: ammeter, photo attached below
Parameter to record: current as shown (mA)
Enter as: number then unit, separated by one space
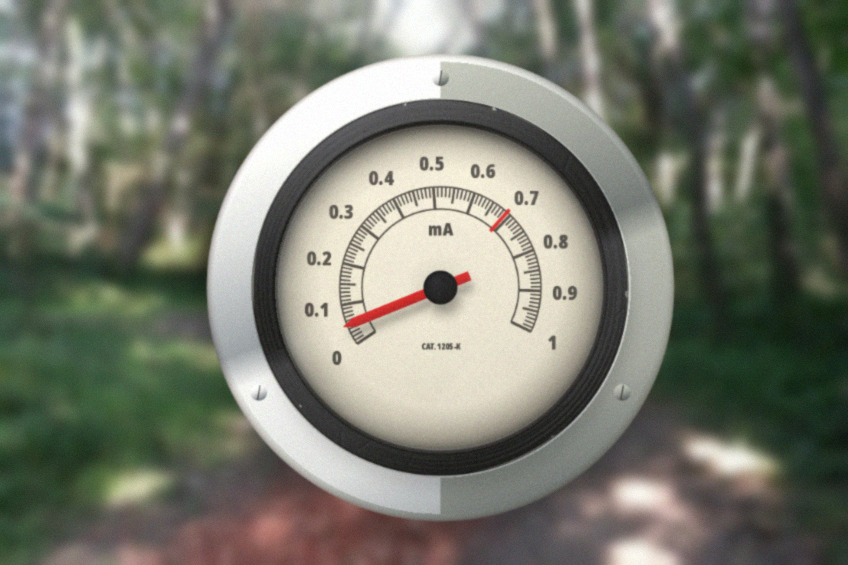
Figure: 0.05 mA
